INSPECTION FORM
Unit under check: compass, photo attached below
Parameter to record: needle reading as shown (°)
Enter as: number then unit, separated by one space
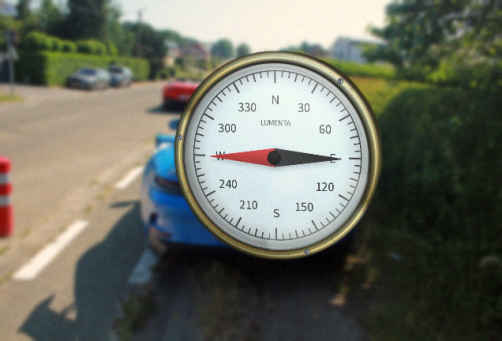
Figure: 270 °
